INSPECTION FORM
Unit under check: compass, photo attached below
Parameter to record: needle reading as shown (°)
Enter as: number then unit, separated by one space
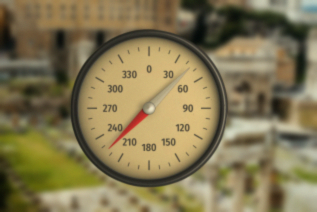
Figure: 225 °
